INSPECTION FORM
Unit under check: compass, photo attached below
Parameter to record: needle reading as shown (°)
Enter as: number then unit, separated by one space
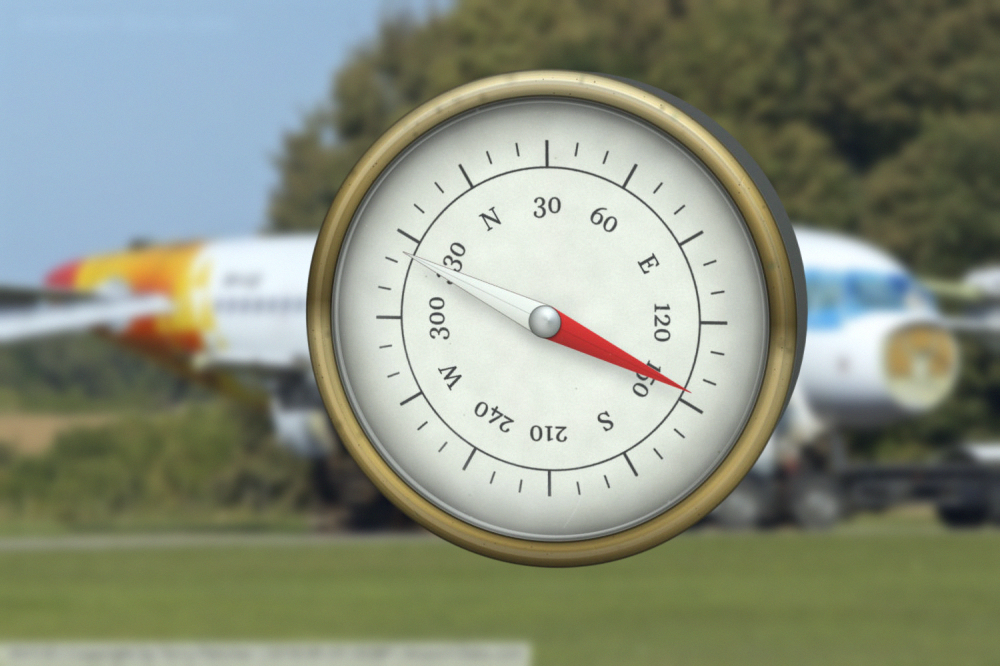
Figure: 145 °
